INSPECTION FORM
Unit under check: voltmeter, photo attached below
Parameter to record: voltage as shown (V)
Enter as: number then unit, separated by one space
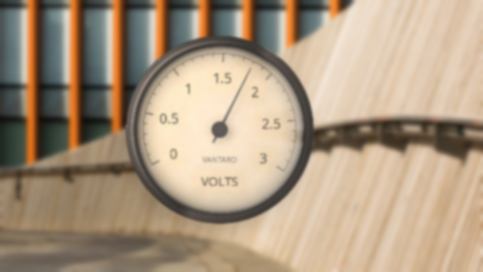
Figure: 1.8 V
